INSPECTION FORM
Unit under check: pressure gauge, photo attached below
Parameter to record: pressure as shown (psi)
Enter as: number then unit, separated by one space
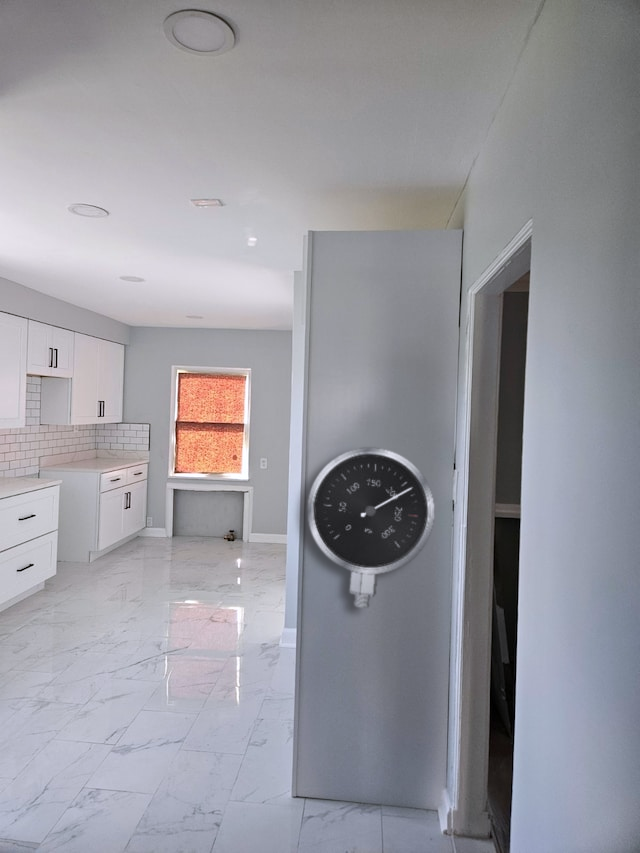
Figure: 210 psi
